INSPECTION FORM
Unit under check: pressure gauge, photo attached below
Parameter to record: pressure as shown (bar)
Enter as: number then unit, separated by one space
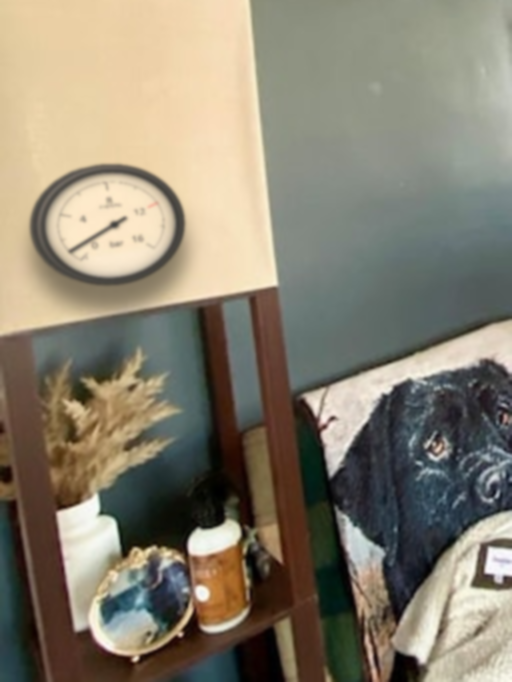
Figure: 1 bar
